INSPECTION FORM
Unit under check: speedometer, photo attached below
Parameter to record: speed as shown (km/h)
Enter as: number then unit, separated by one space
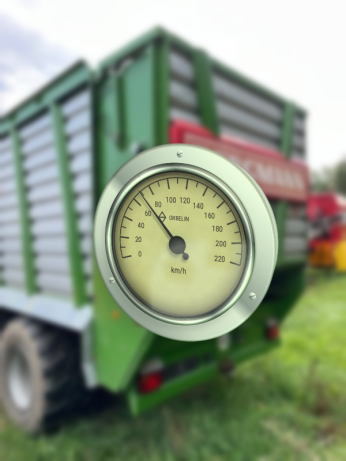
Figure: 70 km/h
